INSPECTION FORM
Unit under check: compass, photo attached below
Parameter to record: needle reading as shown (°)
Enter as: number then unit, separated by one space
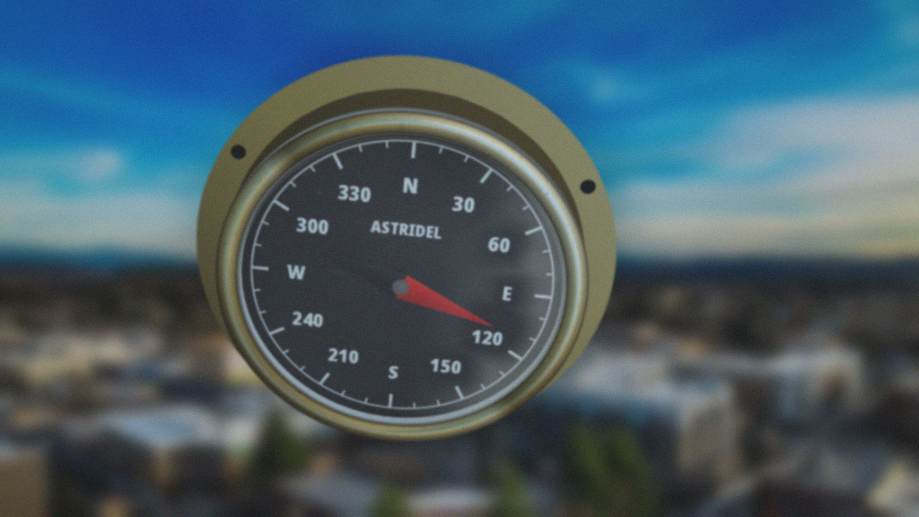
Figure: 110 °
